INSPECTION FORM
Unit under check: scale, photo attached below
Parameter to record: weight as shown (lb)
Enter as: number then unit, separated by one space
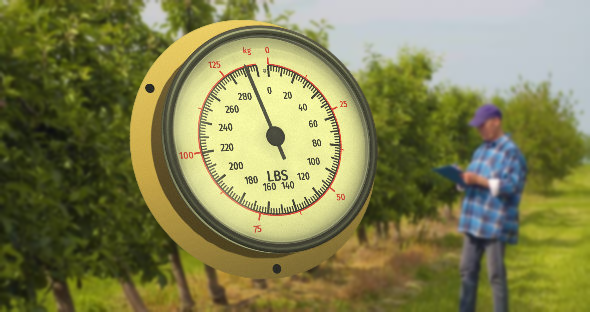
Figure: 290 lb
